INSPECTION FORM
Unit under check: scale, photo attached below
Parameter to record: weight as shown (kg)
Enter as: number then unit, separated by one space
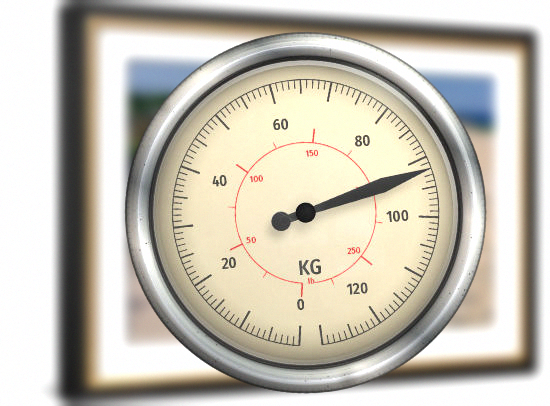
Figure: 92 kg
